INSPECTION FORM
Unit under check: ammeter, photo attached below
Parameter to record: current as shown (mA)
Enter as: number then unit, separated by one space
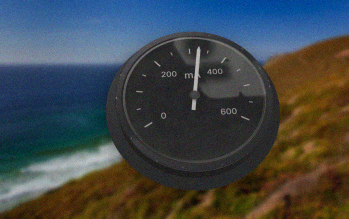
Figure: 325 mA
